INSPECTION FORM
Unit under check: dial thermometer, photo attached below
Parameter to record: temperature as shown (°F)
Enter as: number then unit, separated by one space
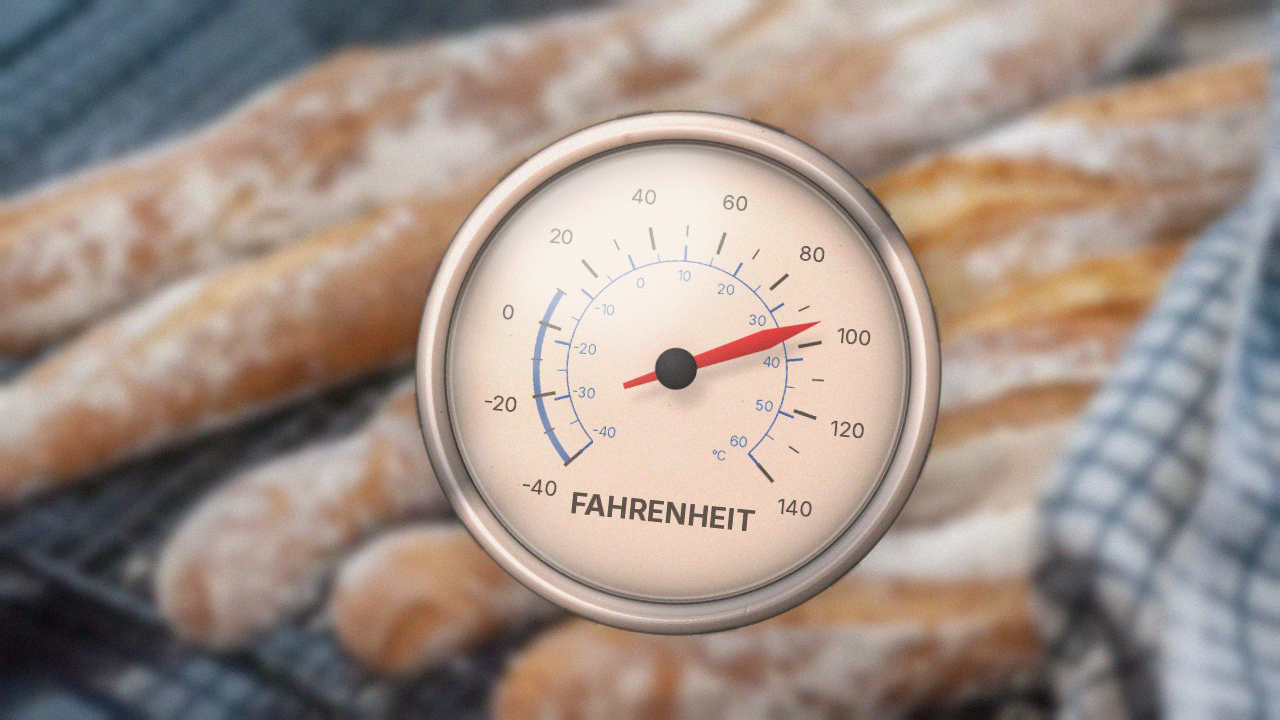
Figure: 95 °F
